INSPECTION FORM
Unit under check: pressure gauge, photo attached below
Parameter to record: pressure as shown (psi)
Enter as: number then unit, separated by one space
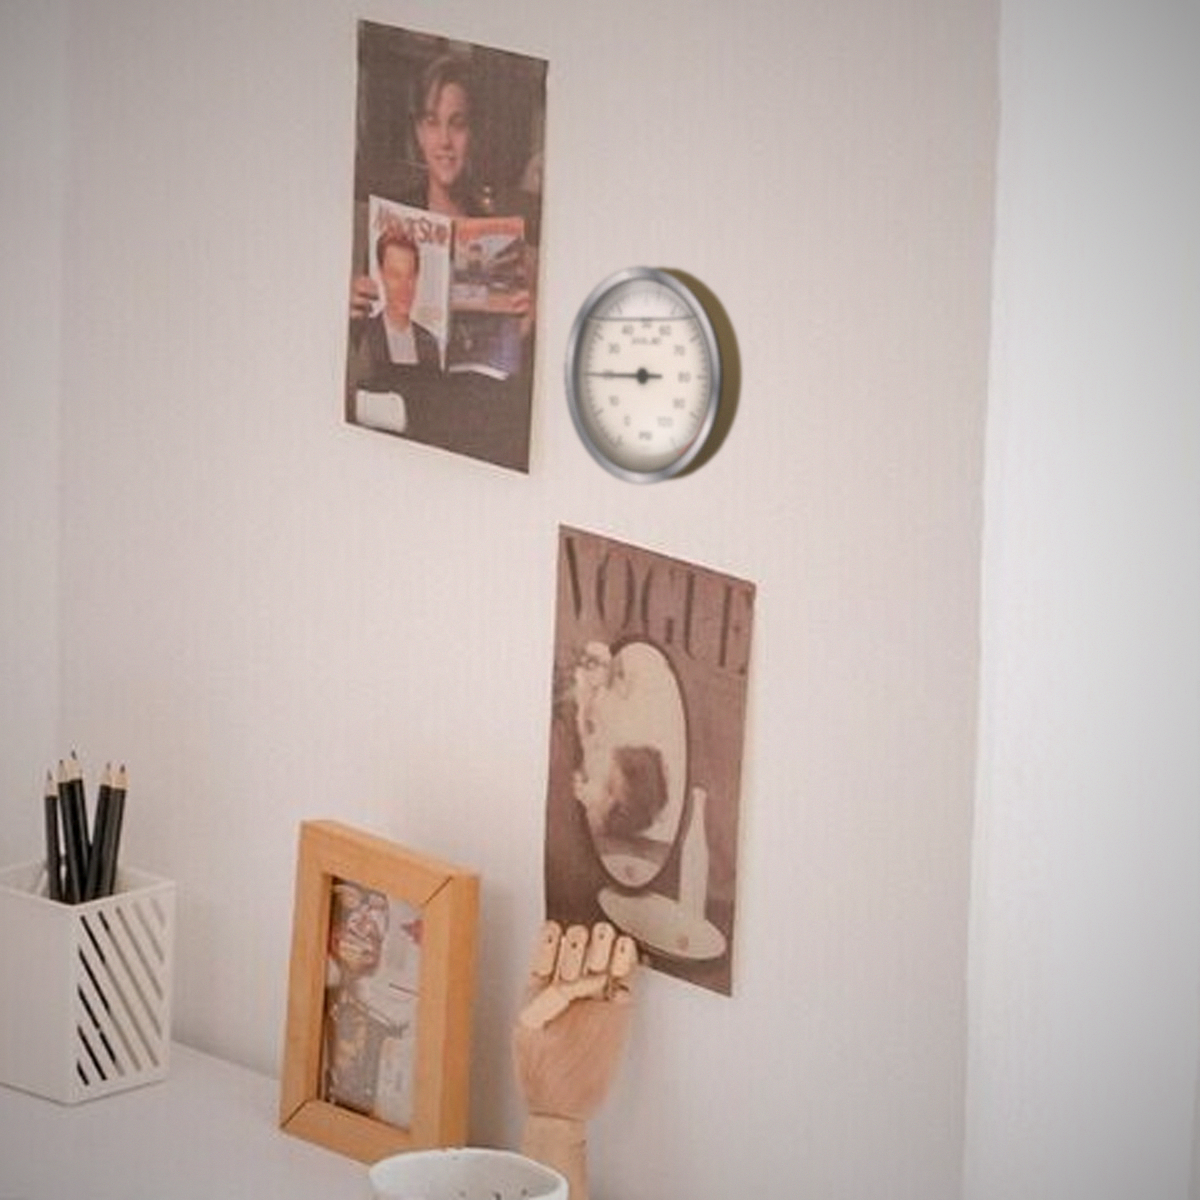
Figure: 20 psi
